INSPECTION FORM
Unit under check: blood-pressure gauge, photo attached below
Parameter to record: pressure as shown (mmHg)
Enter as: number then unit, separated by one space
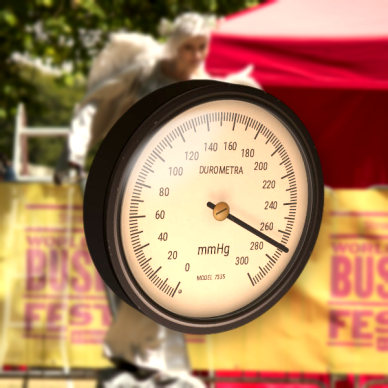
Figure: 270 mmHg
